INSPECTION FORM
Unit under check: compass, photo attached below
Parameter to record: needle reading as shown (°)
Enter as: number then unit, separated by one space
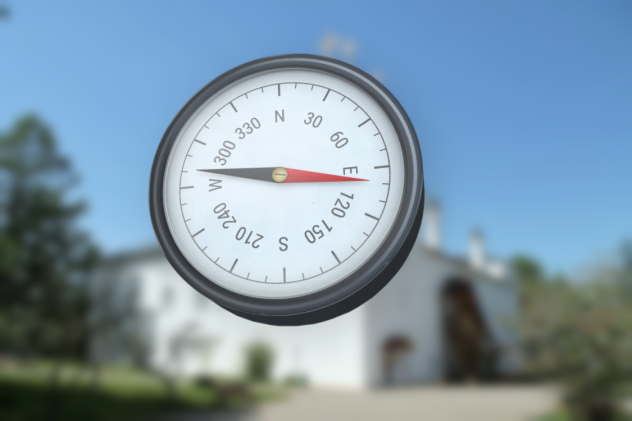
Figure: 100 °
